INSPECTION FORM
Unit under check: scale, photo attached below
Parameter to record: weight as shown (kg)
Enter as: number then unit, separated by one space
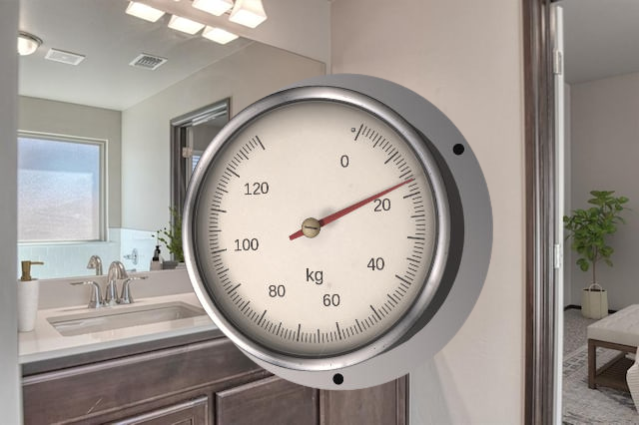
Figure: 17 kg
